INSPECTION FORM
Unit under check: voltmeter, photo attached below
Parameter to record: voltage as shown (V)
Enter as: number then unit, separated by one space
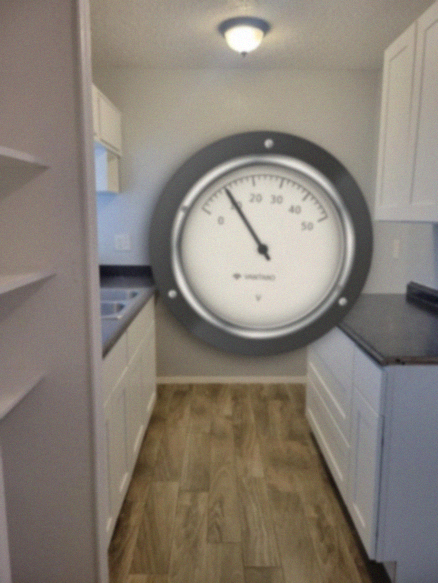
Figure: 10 V
